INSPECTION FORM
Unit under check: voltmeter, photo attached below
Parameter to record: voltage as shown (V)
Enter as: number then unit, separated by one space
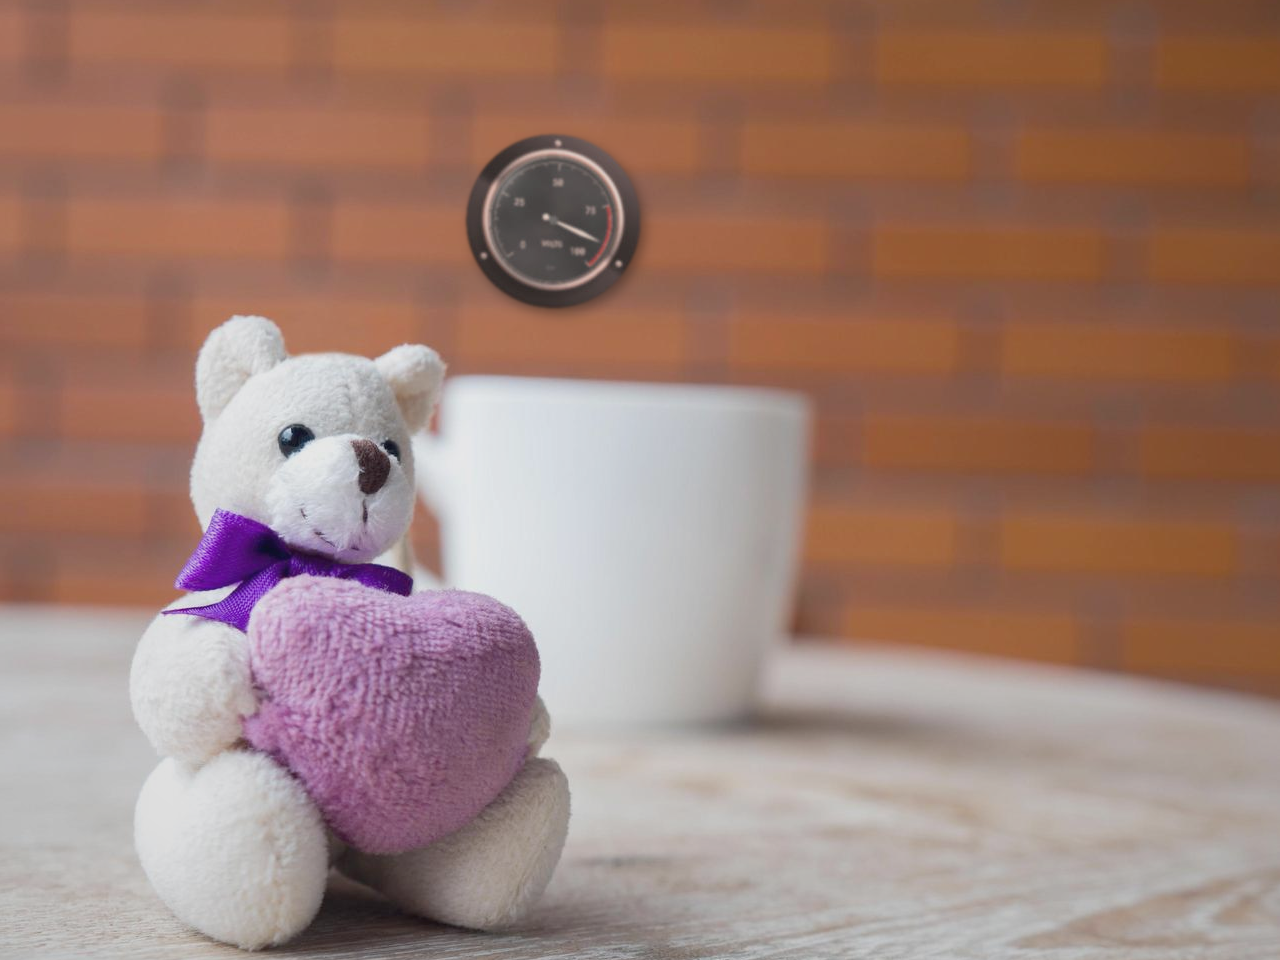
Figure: 90 V
